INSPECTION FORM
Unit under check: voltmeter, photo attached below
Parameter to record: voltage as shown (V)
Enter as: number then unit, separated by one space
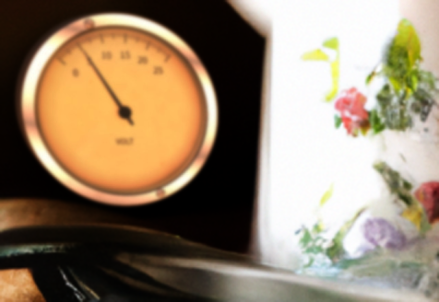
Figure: 5 V
